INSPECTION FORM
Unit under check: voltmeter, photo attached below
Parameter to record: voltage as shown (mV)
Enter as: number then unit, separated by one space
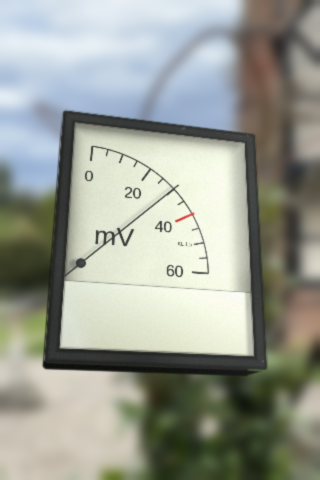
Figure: 30 mV
